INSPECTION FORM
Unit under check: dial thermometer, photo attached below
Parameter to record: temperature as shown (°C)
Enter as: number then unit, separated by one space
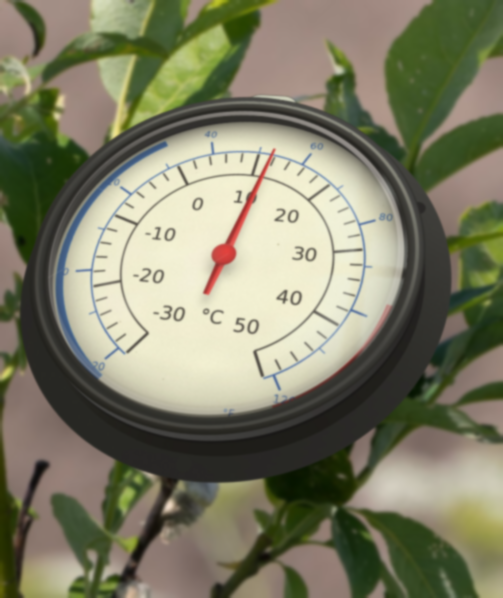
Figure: 12 °C
